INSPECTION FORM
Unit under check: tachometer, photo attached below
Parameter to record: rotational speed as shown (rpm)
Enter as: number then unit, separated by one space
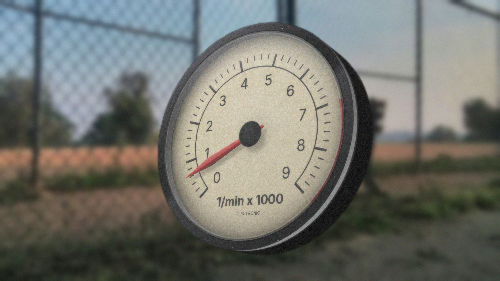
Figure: 600 rpm
